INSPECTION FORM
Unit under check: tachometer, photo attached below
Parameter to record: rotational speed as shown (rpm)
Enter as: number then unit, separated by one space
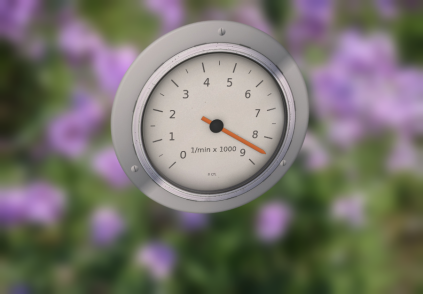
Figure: 8500 rpm
